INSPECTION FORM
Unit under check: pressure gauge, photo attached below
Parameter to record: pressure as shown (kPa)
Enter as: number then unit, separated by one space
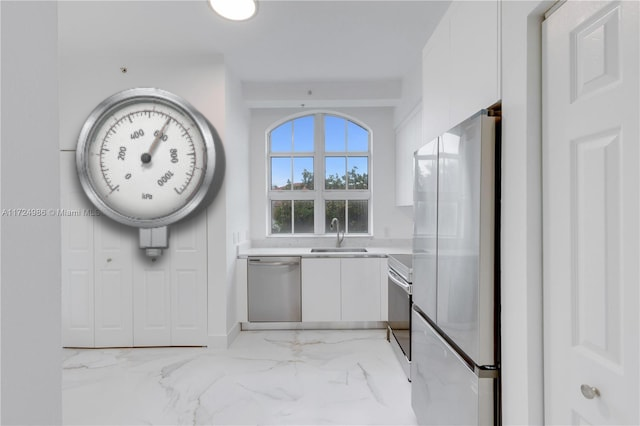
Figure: 600 kPa
